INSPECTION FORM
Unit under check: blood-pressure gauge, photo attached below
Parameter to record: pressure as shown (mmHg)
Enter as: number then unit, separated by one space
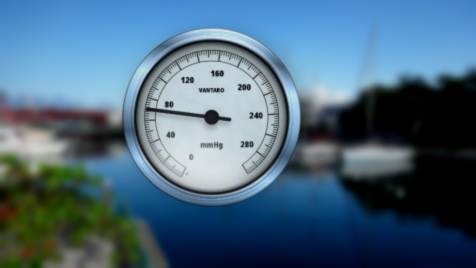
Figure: 70 mmHg
